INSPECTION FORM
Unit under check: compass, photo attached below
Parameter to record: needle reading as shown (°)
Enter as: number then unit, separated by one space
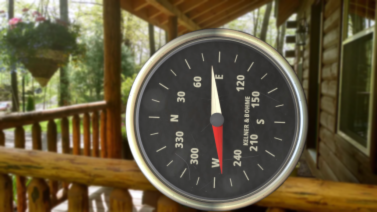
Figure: 262.5 °
